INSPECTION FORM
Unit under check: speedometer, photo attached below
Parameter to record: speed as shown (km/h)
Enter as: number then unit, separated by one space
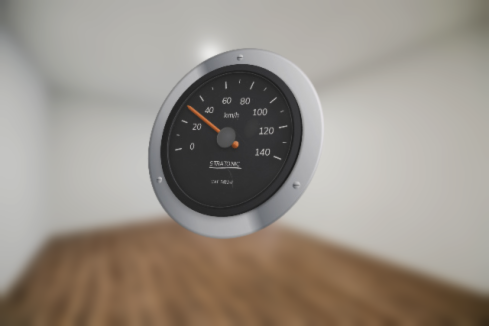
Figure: 30 km/h
